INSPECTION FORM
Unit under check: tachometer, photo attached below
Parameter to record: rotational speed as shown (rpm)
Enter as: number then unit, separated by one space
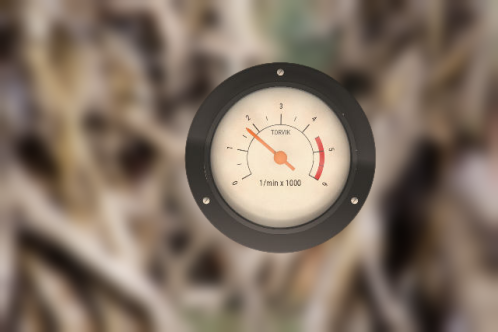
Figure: 1750 rpm
